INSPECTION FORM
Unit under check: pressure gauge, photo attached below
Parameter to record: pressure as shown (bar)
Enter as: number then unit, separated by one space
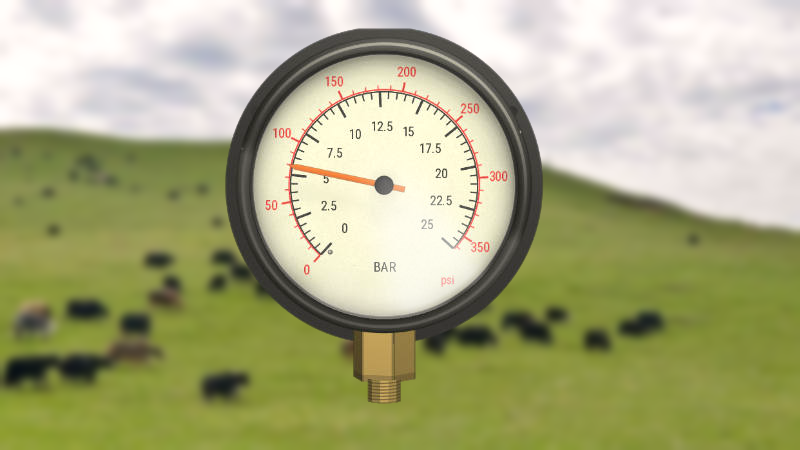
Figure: 5.5 bar
